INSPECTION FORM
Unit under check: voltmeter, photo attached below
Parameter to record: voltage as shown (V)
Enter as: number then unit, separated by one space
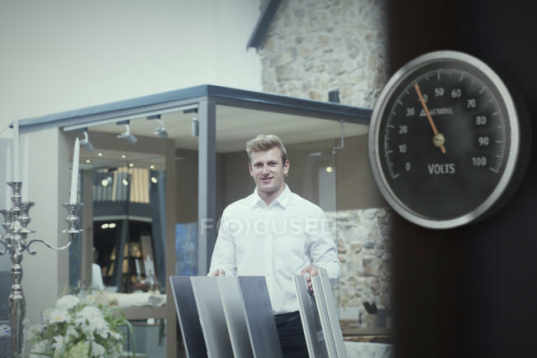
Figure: 40 V
